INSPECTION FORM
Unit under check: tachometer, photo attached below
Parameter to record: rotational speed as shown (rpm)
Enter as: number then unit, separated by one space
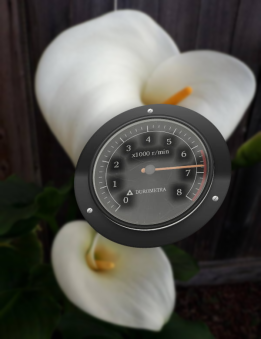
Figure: 6800 rpm
